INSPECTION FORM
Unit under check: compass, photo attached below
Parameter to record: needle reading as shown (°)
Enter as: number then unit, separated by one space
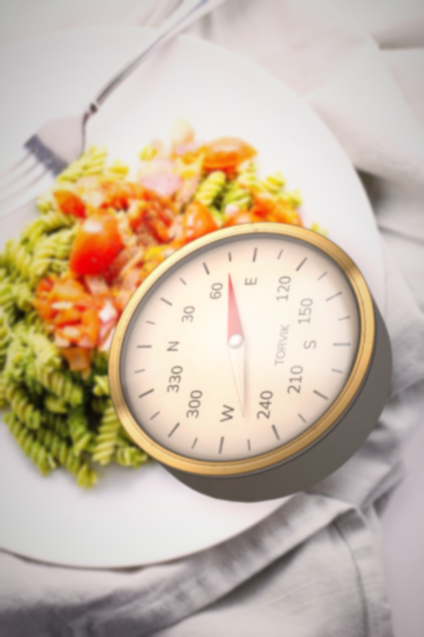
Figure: 75 °
